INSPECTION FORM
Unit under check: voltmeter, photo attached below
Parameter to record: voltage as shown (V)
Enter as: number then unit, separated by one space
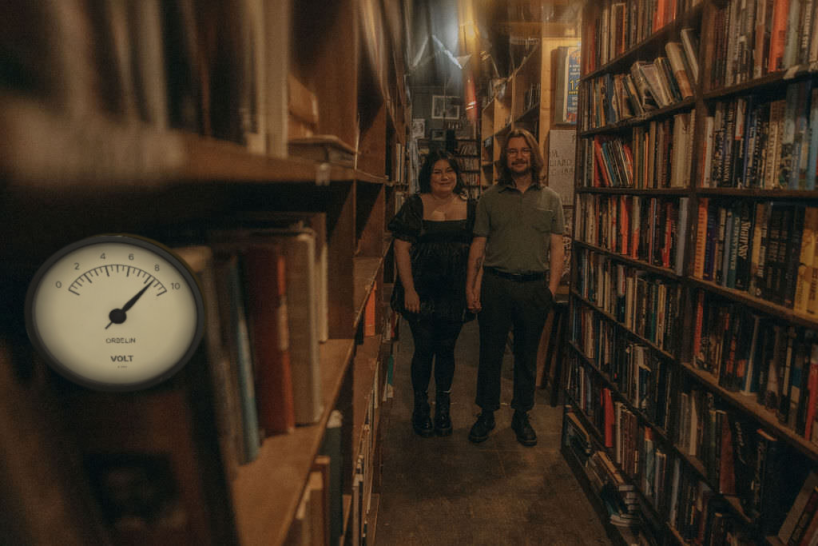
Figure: 8.5 V
